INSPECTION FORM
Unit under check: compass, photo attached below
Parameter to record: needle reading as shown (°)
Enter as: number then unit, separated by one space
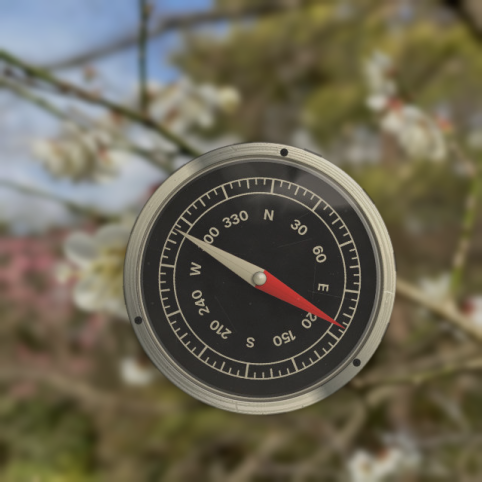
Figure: 112.5 °
